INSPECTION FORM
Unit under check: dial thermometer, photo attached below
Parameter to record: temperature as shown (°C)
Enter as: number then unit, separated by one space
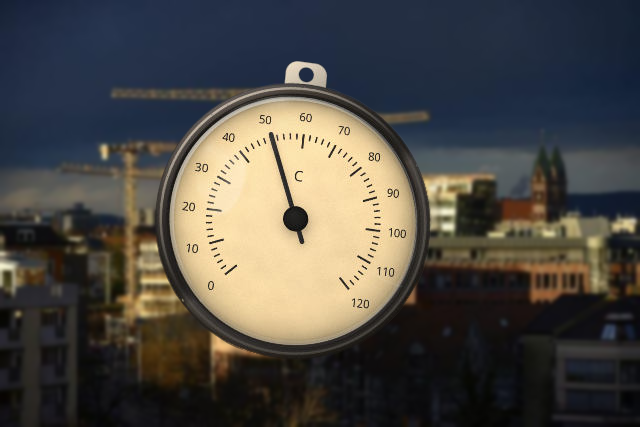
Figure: 50 °C
